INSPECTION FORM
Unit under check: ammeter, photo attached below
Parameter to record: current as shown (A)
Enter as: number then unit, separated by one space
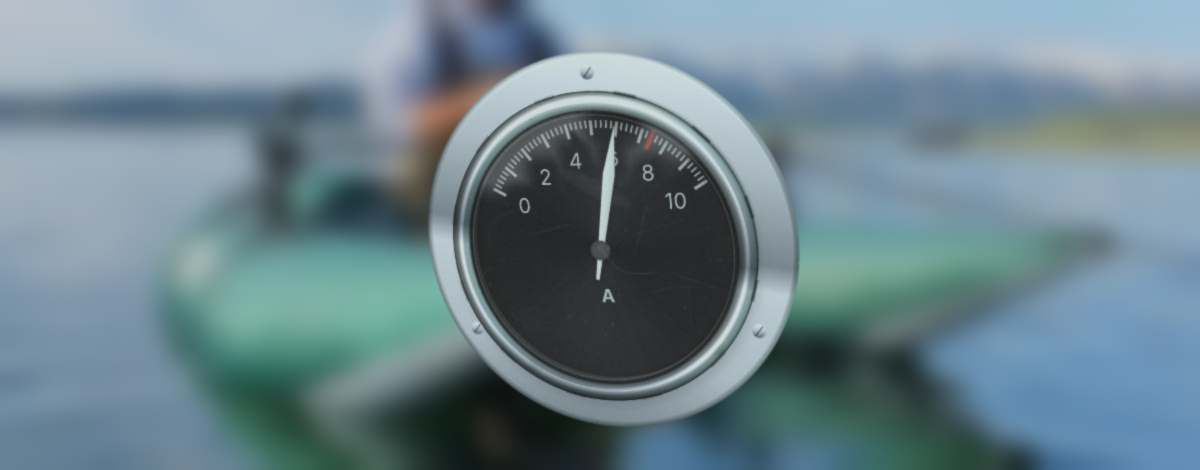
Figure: 6 A
